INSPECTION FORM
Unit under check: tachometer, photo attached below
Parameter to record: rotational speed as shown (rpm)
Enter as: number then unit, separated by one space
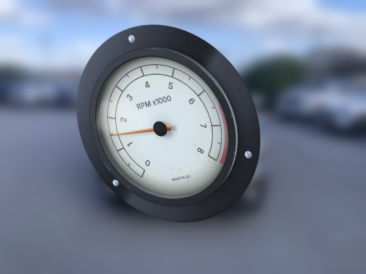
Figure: 1500 rpm
